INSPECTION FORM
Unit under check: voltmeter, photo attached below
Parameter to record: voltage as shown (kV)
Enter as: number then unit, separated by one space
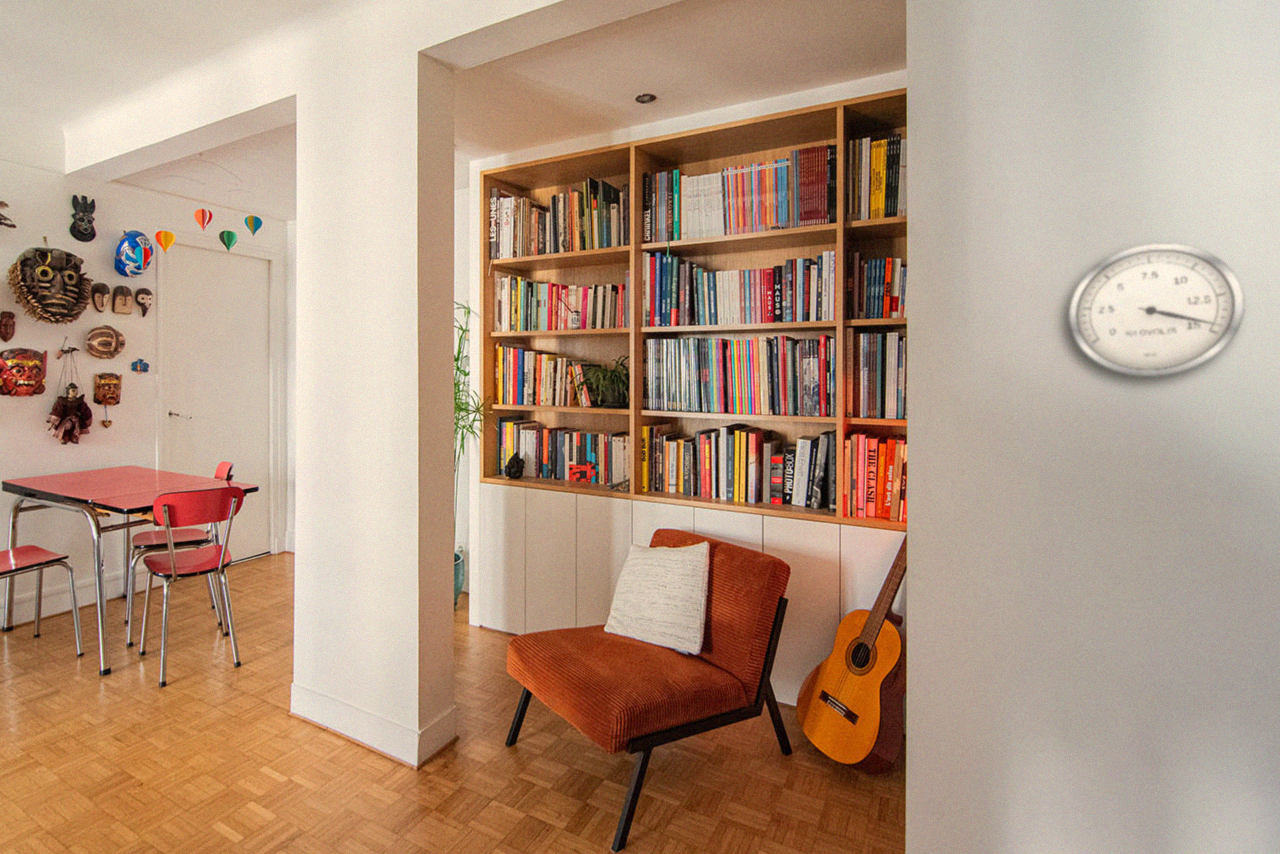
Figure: 14.5 kV
